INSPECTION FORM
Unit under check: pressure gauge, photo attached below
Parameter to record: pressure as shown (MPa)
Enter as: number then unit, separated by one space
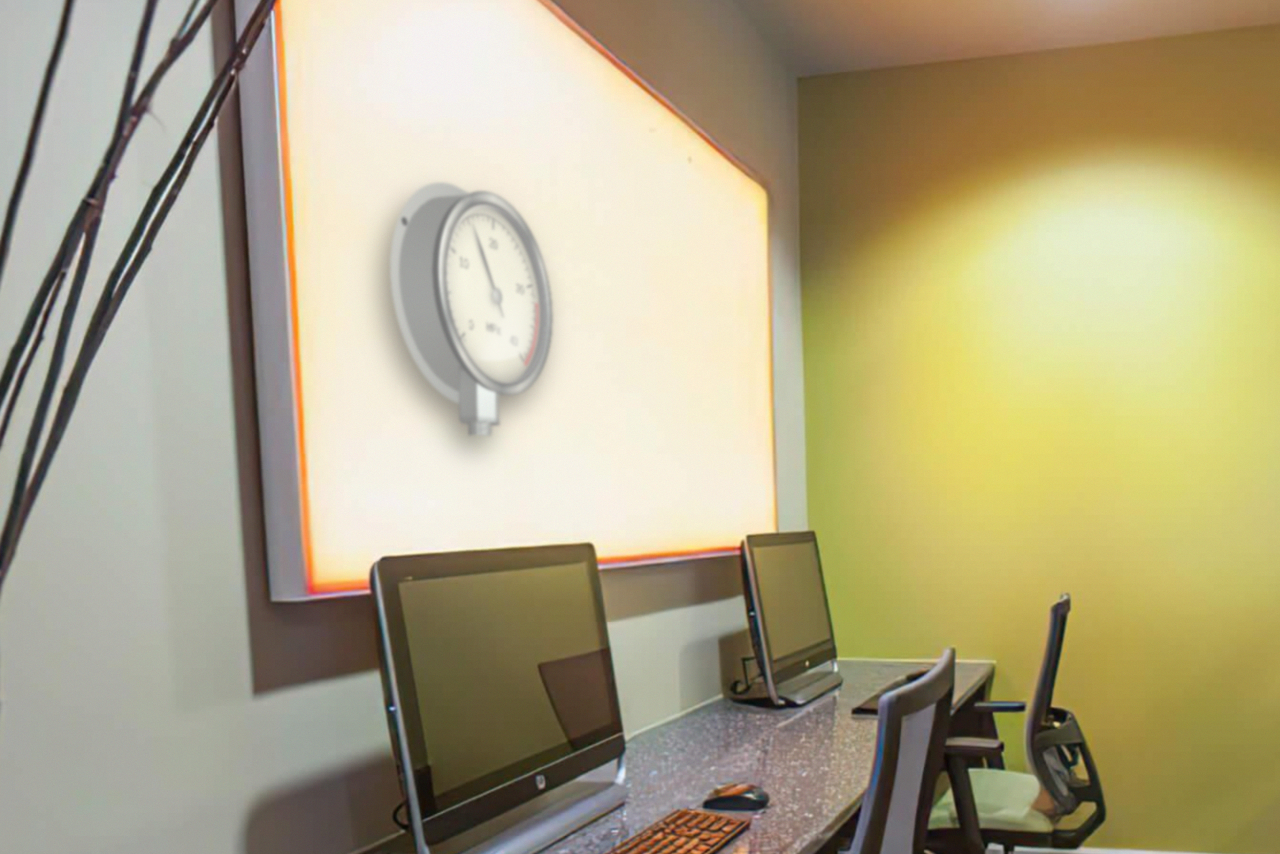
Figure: 15 MPa
